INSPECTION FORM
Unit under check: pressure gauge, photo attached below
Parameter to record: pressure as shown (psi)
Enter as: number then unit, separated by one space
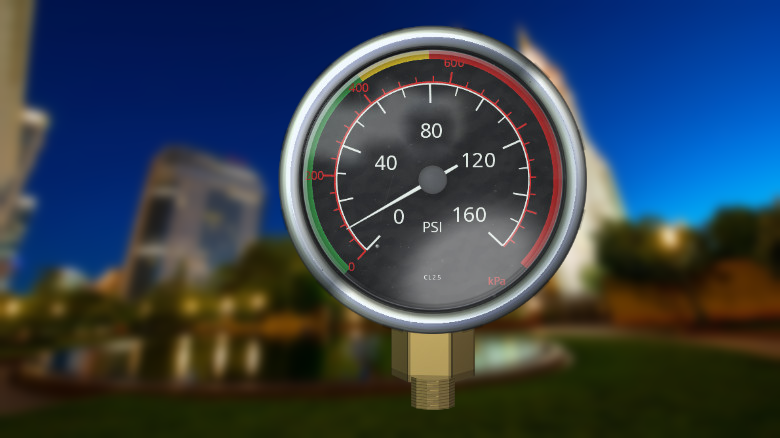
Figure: 10 psi
